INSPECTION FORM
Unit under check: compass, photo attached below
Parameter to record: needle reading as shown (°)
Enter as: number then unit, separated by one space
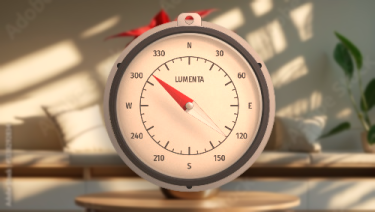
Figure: 310 °
